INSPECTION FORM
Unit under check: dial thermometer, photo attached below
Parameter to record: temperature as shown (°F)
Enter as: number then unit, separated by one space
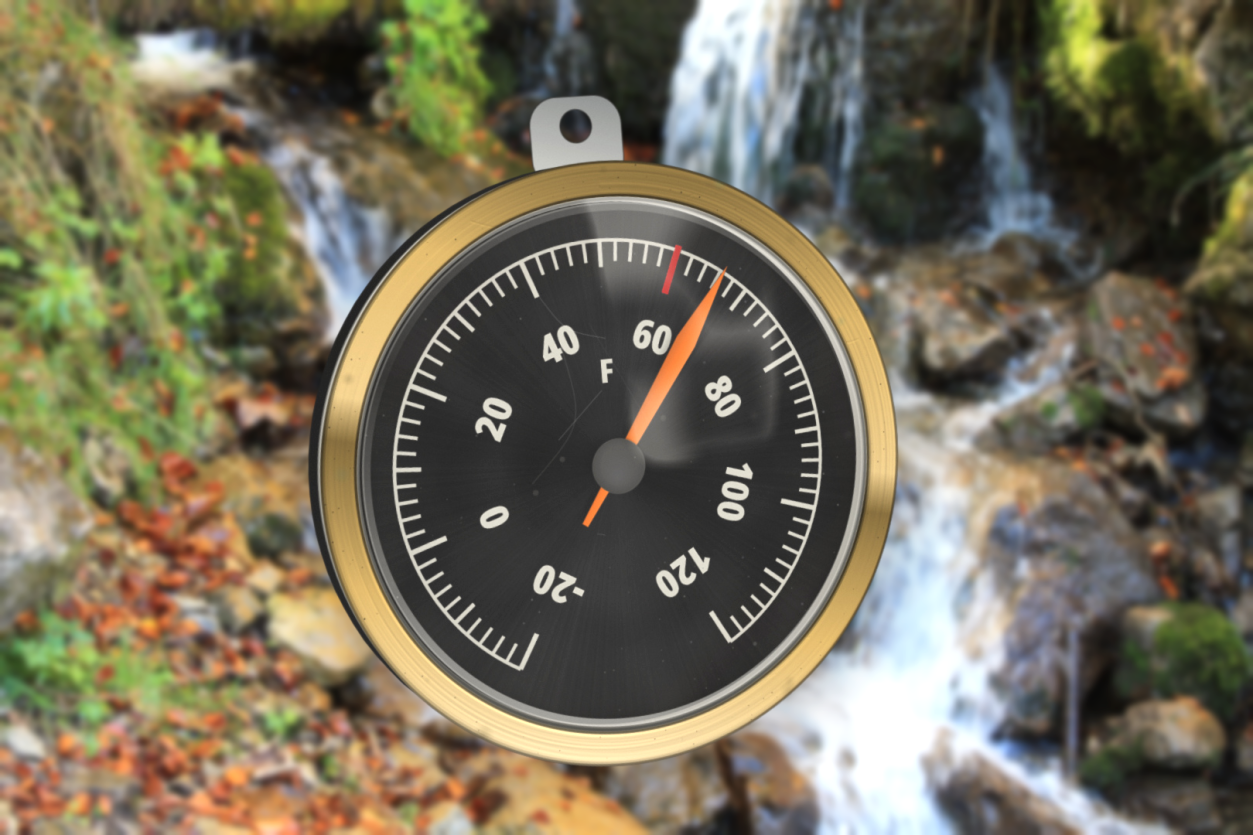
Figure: 66 °F
